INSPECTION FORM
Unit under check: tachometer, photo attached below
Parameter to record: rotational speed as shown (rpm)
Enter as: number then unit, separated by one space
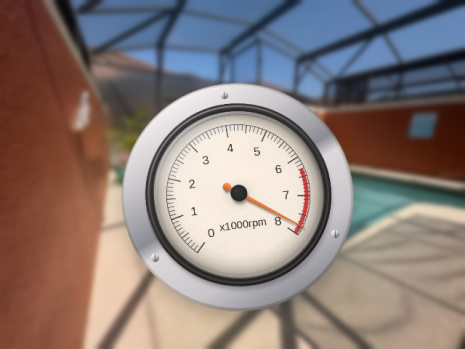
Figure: 7800 rpm
